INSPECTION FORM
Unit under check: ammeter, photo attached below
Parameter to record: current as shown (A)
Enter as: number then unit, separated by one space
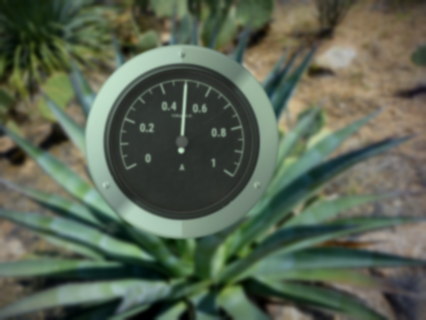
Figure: 0.5 A
